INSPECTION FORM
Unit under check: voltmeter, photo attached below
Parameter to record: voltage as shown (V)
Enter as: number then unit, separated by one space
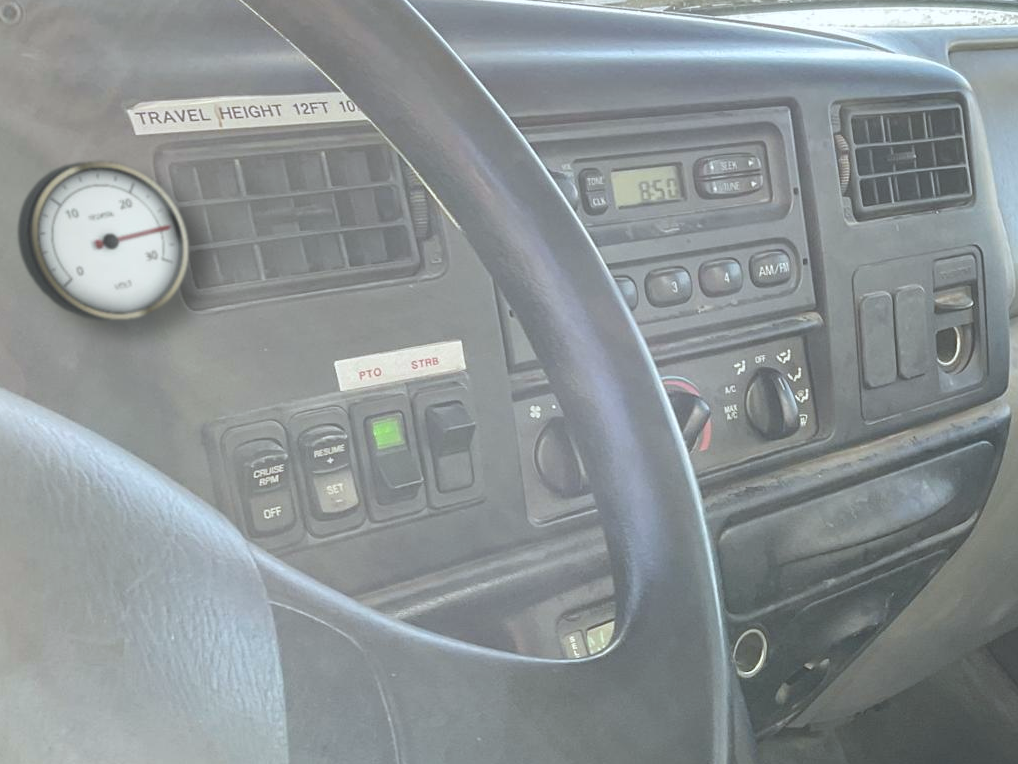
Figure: 26 V
